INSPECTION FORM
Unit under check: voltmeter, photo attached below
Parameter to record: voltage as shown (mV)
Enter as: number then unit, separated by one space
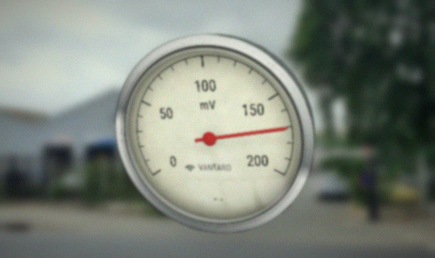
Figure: 170 mV
